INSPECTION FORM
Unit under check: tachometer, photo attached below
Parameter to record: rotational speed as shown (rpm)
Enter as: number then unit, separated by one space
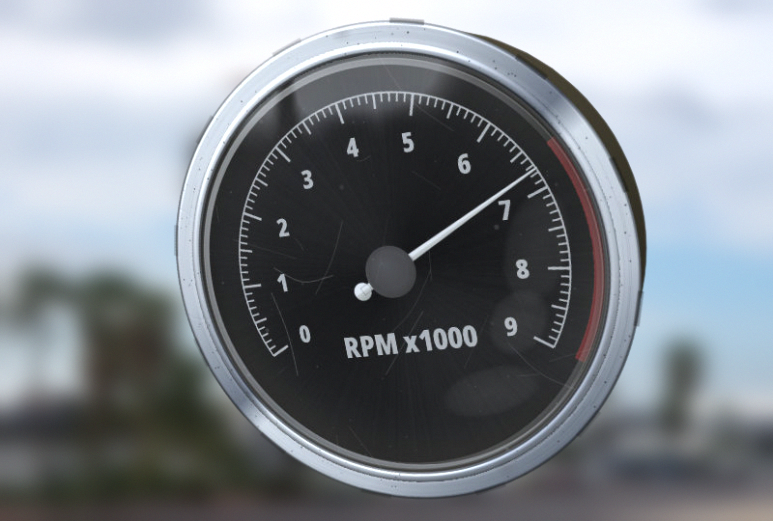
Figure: 6750 rpm
